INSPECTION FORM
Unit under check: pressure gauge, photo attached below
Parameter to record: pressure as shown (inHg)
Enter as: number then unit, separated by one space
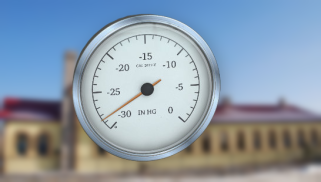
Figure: -28.5 inHg
